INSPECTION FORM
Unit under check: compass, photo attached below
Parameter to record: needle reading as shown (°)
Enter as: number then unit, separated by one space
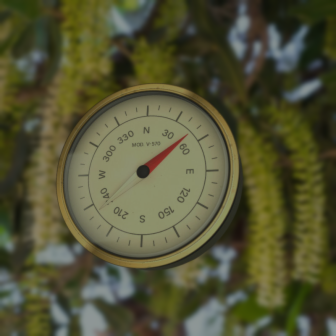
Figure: 50 °
